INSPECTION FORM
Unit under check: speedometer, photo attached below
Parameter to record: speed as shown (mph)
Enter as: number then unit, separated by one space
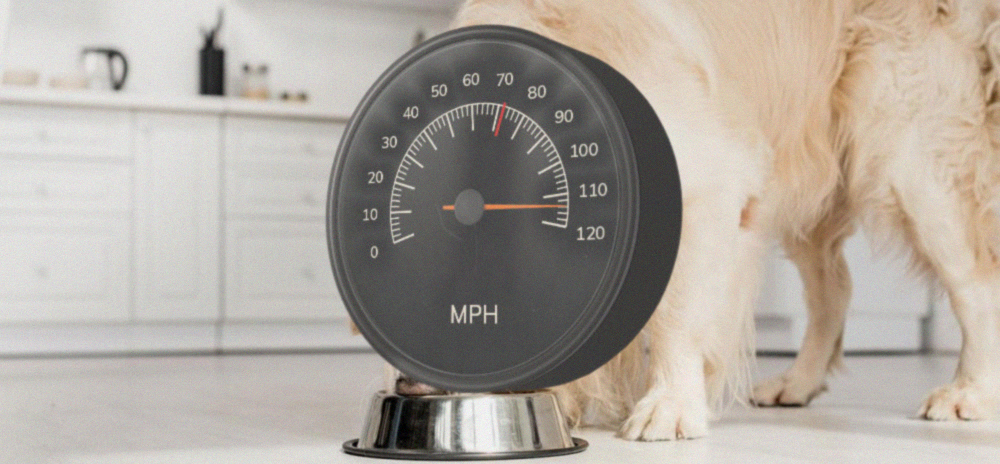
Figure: 114 mph
